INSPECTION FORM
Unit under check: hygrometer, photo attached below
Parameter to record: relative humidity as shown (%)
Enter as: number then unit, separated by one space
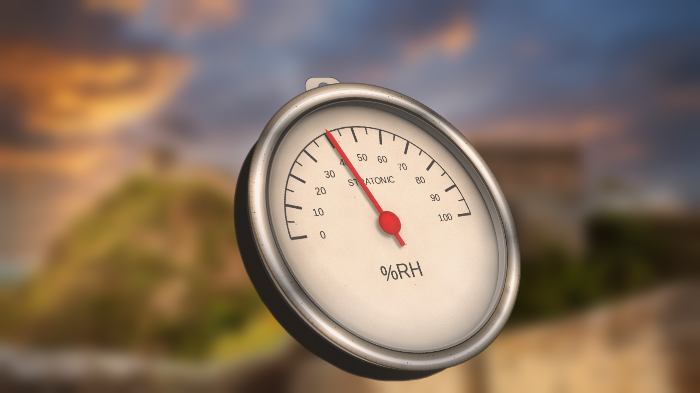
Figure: 40 %
